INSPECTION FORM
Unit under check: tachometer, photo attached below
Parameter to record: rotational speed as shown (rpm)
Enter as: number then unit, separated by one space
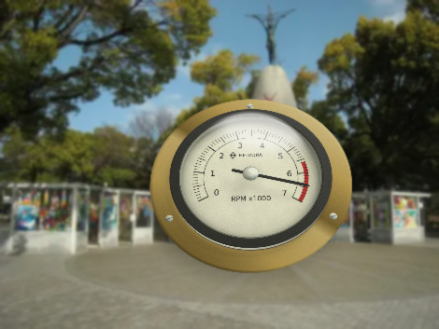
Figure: 6500 rpm
